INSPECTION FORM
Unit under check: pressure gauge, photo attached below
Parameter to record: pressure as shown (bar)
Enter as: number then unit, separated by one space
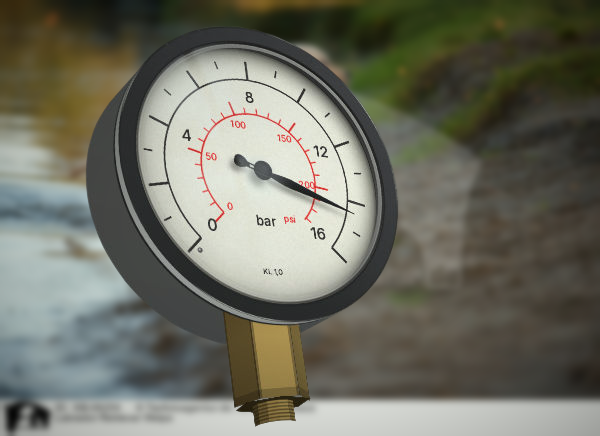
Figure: 14.5 bar
